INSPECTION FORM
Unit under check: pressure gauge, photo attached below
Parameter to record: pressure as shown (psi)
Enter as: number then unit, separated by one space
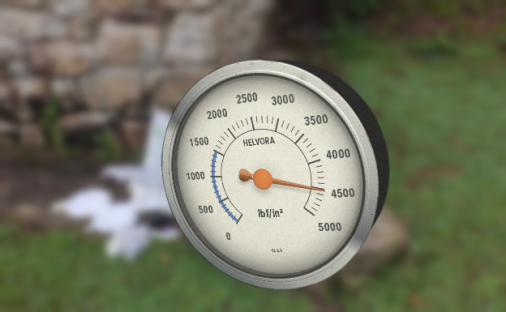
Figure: 4500 psi
